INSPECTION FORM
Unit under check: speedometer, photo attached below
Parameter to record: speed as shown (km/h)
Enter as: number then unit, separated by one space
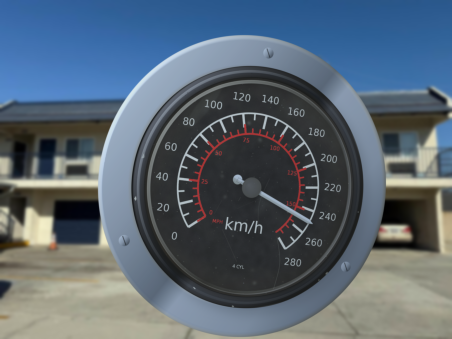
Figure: 250 km/h
